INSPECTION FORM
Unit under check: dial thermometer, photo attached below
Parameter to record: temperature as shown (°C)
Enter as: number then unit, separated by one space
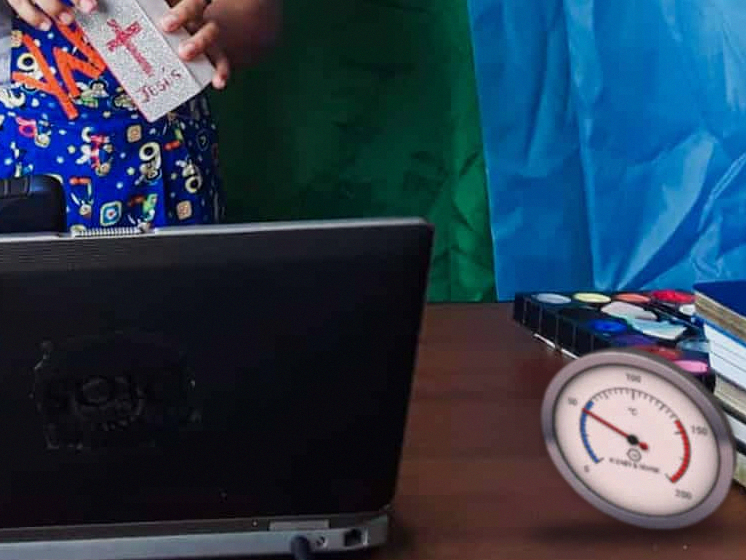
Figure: 50 °C
